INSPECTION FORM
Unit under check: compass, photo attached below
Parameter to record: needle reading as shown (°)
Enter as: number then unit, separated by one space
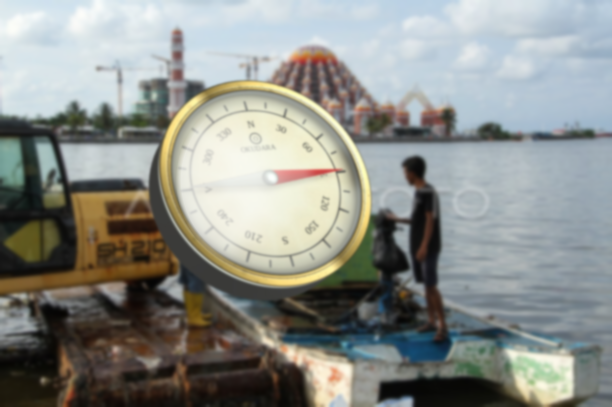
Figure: 90 °
